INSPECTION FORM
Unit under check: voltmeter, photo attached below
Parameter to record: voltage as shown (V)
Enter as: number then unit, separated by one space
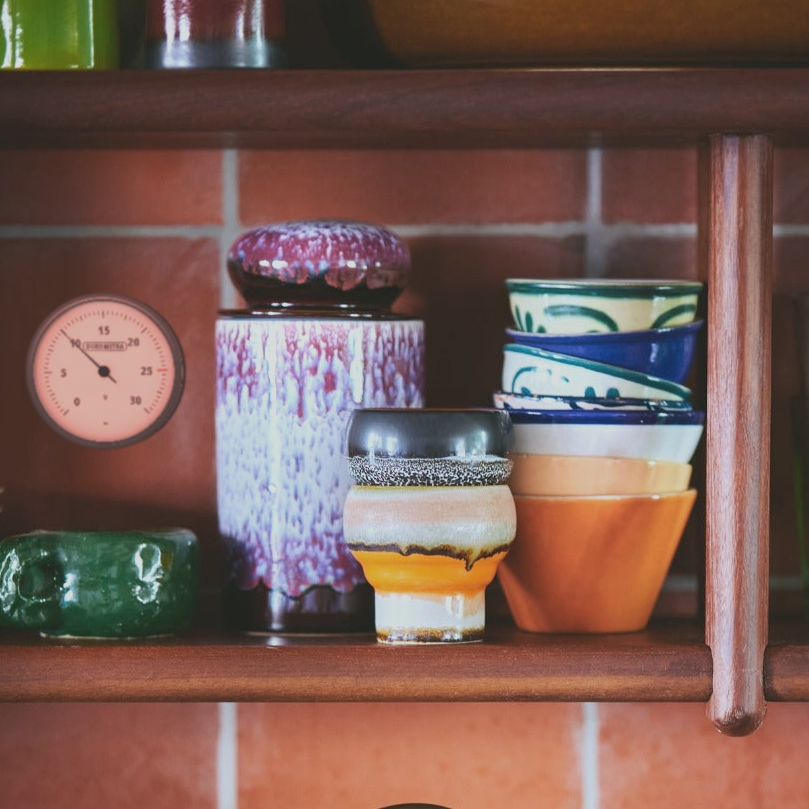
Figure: 10 V
